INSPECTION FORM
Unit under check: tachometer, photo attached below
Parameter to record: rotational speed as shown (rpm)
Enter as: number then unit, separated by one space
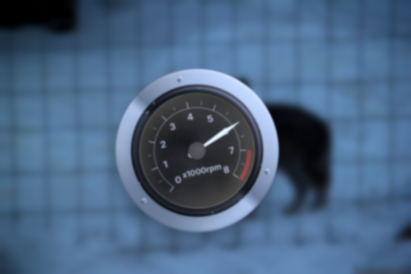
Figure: 6000 rpm
